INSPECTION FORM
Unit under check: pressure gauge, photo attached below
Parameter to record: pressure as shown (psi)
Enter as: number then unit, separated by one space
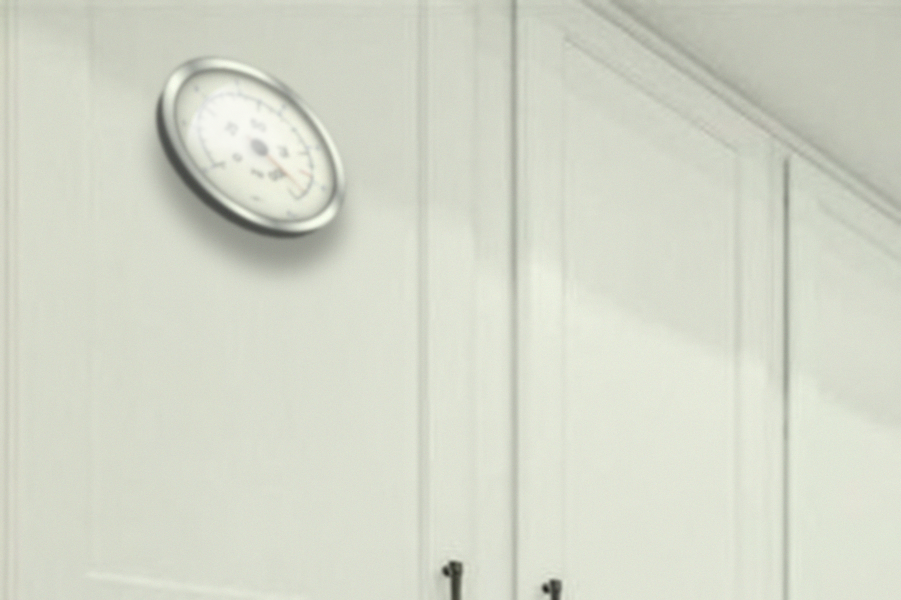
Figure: 95 psi
